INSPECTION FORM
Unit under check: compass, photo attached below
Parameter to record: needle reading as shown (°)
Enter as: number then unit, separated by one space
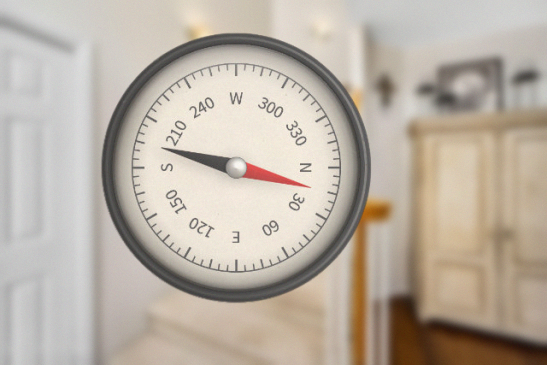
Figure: 15 °
